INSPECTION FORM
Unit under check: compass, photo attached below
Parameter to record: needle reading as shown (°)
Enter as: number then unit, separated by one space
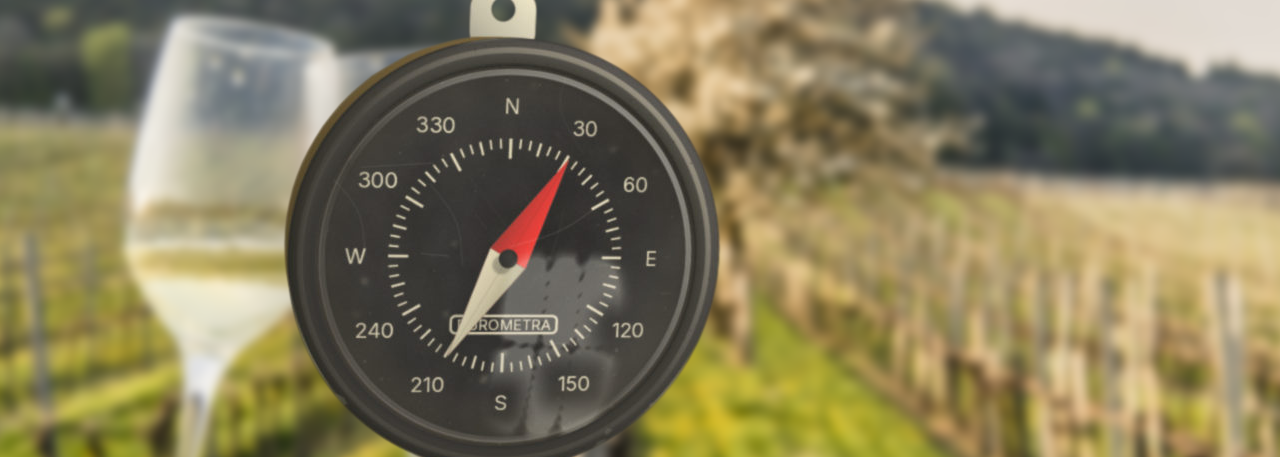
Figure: 30 °
